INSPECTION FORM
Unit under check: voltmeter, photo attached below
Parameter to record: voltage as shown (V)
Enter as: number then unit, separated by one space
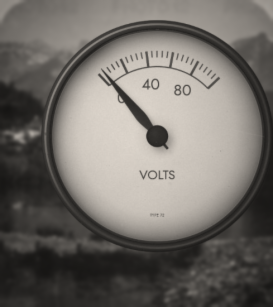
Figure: 4 V
